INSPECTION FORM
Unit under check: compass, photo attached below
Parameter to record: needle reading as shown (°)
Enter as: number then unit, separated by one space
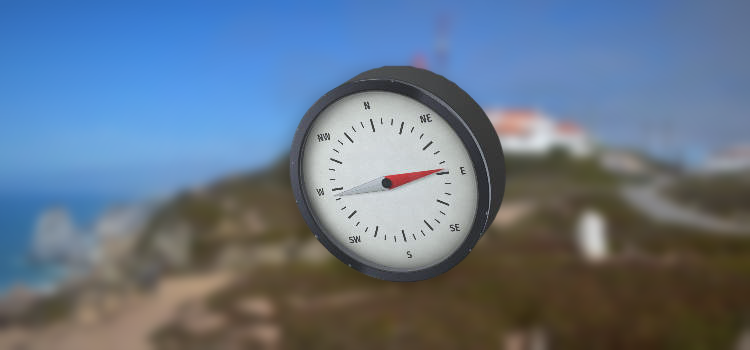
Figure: 85 °
